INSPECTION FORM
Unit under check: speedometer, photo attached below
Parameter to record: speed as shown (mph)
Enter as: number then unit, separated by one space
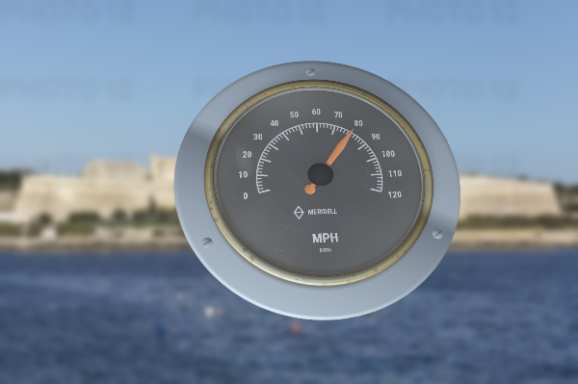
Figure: 80 mph
